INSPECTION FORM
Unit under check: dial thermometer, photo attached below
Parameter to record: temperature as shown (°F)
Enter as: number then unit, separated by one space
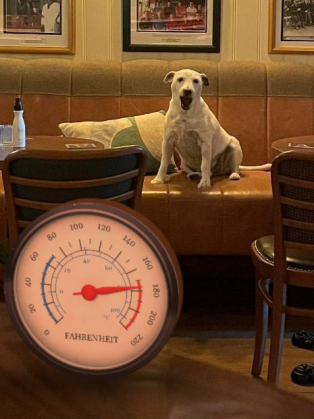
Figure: 175 °F
